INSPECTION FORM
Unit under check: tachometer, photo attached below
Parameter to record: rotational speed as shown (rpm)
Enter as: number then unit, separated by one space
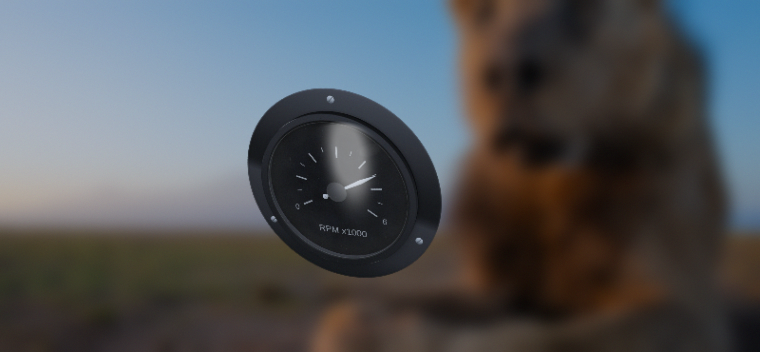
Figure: 4500 rpm
